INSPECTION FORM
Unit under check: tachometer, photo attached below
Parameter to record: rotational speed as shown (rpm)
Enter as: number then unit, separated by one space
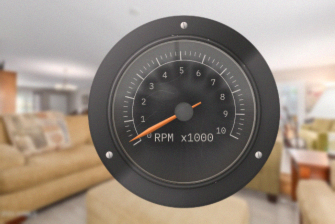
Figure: 200 rpm
